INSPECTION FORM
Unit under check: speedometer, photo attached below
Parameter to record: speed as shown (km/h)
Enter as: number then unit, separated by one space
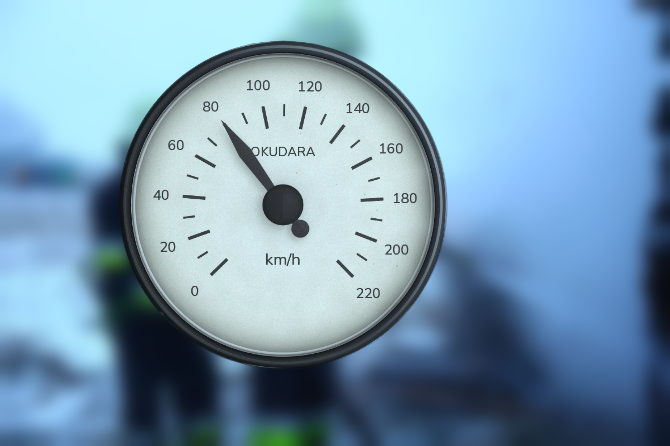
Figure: 80 km/h
